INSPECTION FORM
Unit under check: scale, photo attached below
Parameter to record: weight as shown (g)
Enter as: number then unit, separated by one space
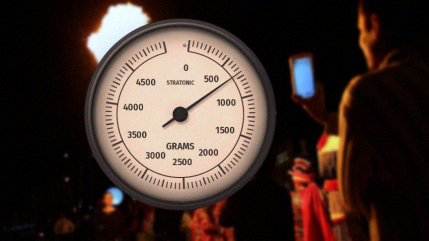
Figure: 700 g
